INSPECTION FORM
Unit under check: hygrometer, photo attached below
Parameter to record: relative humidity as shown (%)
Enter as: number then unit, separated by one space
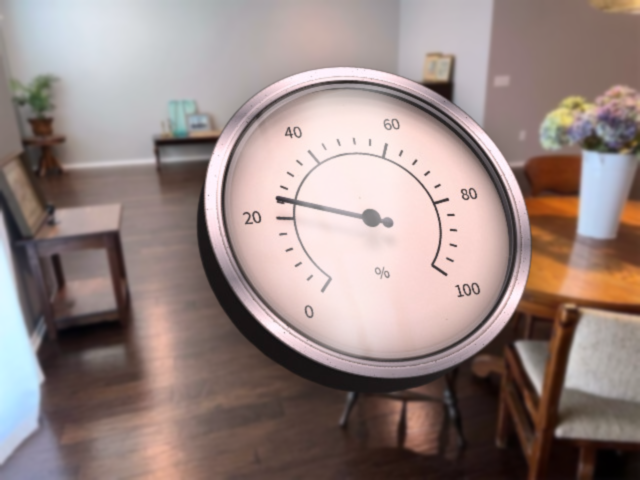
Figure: 24 %
